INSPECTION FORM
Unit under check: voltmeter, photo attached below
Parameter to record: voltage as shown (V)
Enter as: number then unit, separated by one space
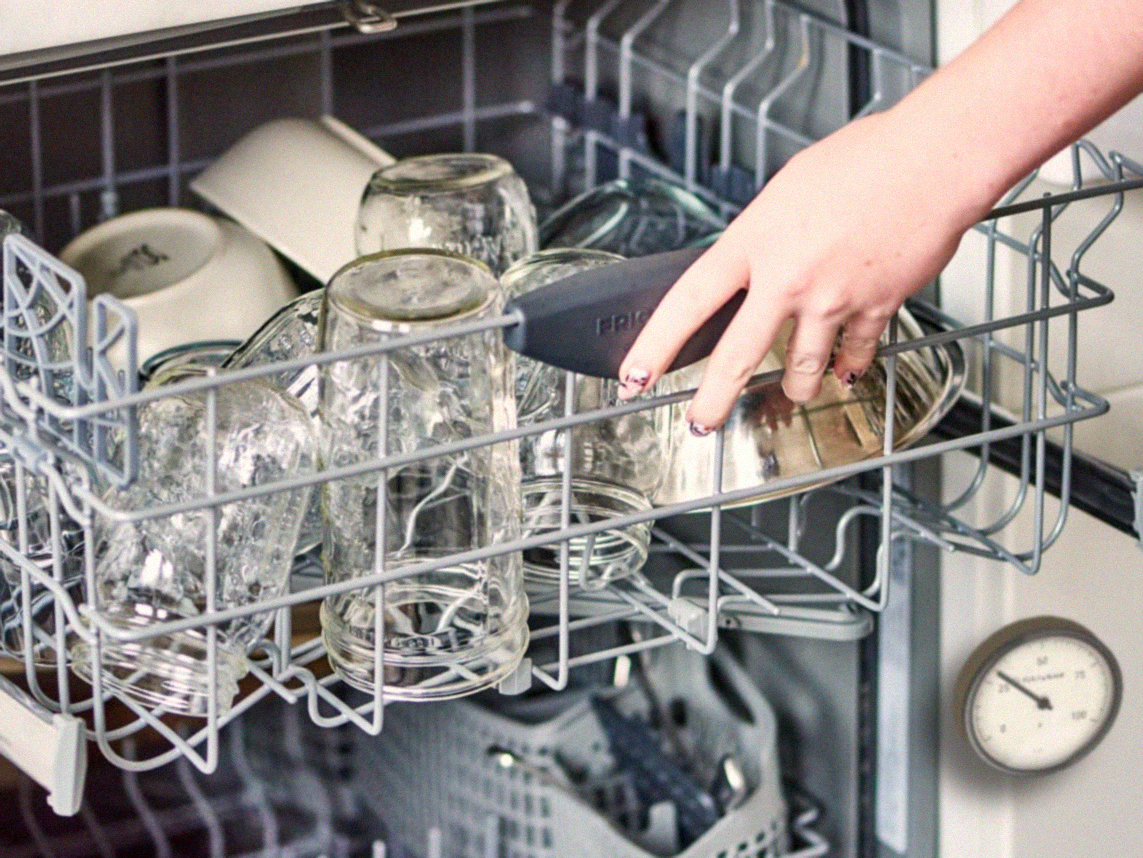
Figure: 30 V
